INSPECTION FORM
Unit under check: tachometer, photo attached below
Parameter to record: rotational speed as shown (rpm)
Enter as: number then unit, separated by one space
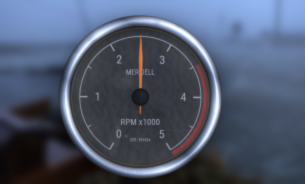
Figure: 2500 rpm
